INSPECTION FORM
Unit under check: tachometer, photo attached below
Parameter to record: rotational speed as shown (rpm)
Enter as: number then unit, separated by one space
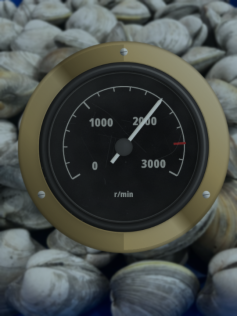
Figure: 2000 rpm
